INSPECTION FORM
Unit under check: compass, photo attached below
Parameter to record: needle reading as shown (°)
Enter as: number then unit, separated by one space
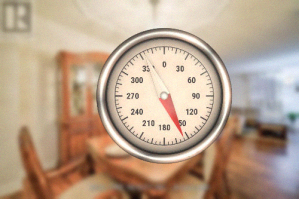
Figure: 155 °
